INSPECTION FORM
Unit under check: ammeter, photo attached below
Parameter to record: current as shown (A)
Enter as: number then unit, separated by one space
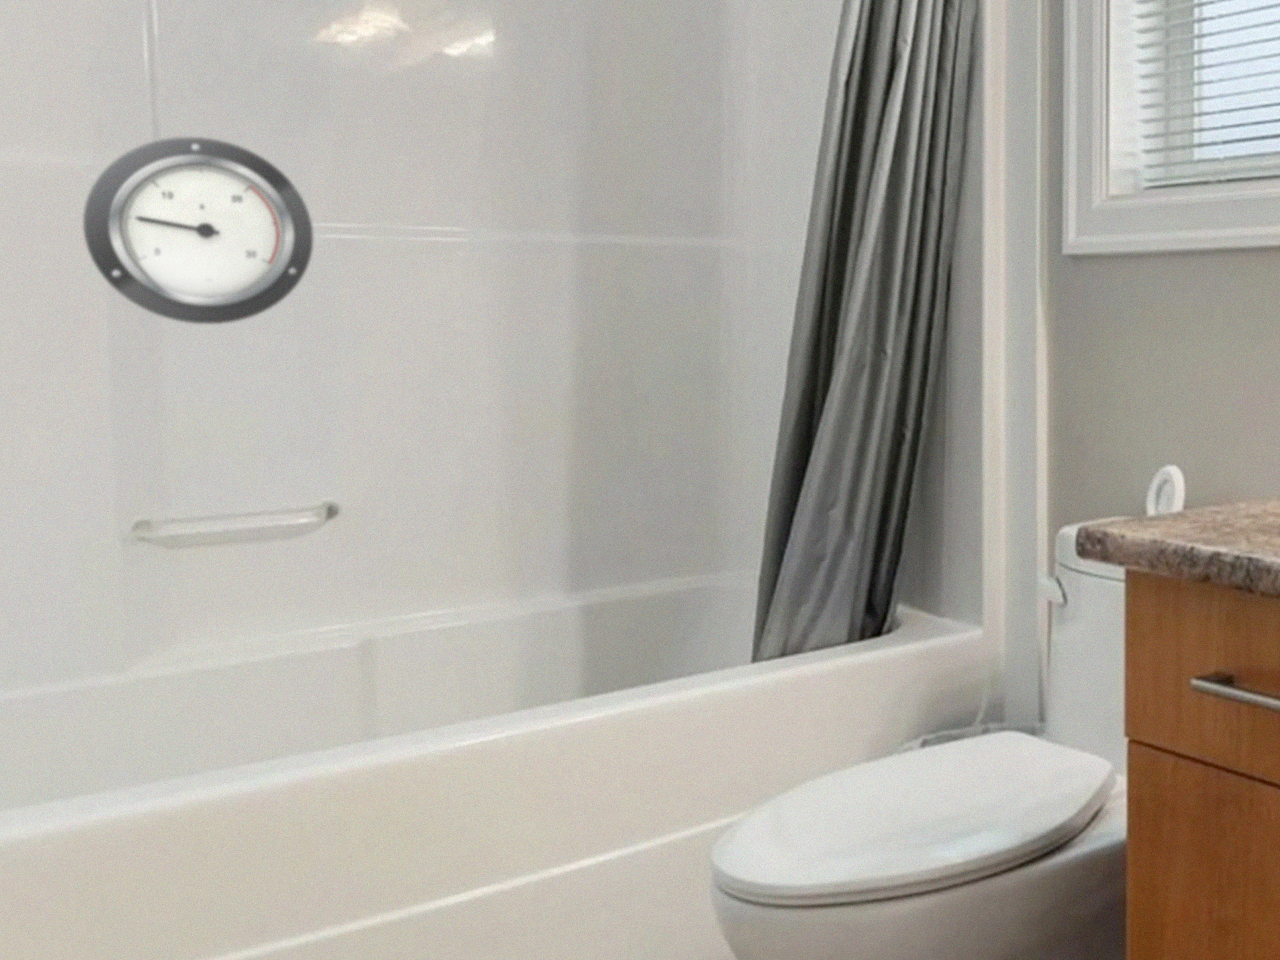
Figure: 5 A
